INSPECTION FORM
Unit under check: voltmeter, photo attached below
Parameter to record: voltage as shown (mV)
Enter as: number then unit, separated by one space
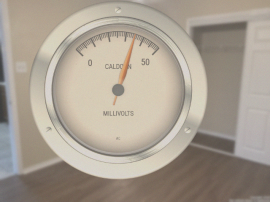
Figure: 35 mV
